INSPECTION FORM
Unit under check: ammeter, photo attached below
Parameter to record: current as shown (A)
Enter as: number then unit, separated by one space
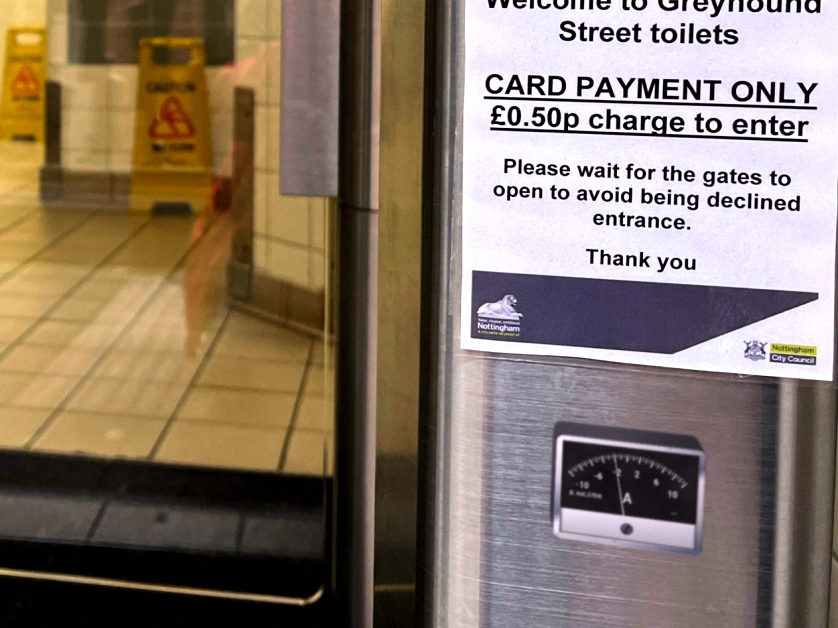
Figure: -2 A
